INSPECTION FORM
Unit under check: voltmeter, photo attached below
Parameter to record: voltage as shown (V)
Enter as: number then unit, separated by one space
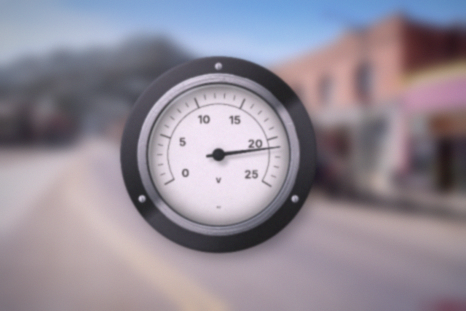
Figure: 21 V
